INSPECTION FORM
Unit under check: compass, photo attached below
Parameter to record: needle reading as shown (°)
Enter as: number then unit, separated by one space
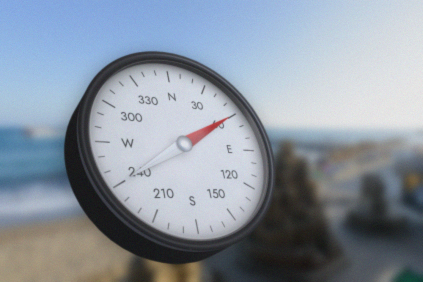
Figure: 60 °
